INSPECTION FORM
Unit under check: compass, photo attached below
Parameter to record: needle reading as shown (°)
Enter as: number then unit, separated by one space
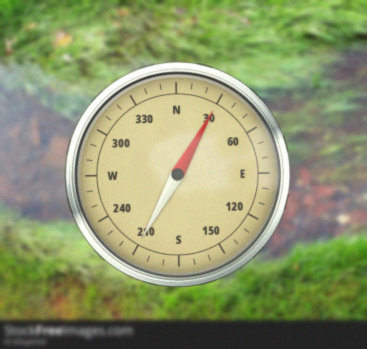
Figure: 30 °
